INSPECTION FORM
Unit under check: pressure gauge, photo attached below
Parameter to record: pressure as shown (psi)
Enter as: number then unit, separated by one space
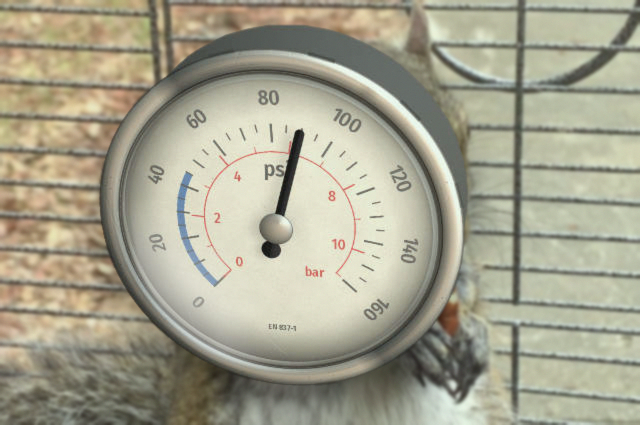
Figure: 90 psi
